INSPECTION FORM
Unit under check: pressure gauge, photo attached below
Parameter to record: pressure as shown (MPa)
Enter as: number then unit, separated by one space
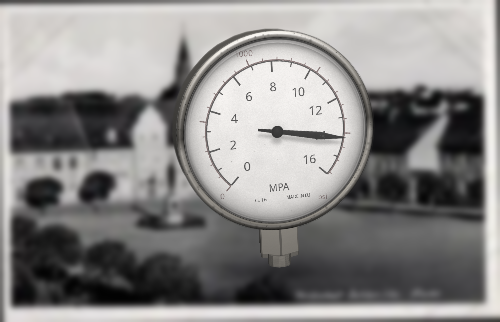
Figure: 14 MPa
